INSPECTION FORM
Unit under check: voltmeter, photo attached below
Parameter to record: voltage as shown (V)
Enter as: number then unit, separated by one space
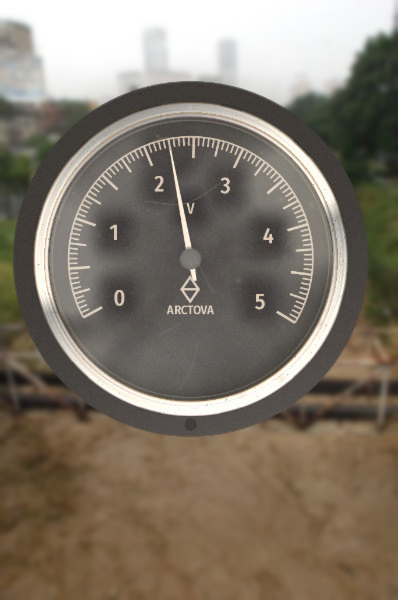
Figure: 2.25 V
